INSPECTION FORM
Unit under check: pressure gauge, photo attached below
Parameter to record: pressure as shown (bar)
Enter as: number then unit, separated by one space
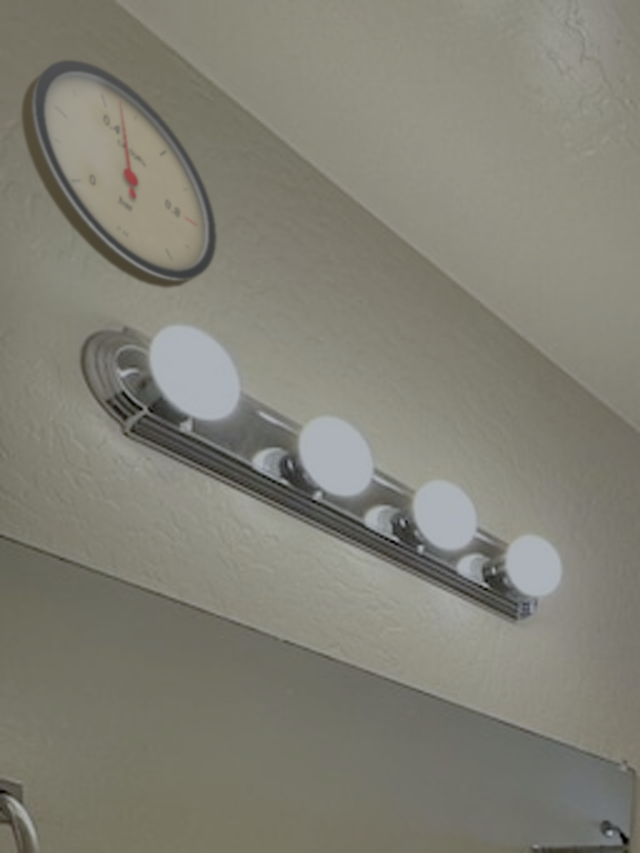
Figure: 0.45 bar
